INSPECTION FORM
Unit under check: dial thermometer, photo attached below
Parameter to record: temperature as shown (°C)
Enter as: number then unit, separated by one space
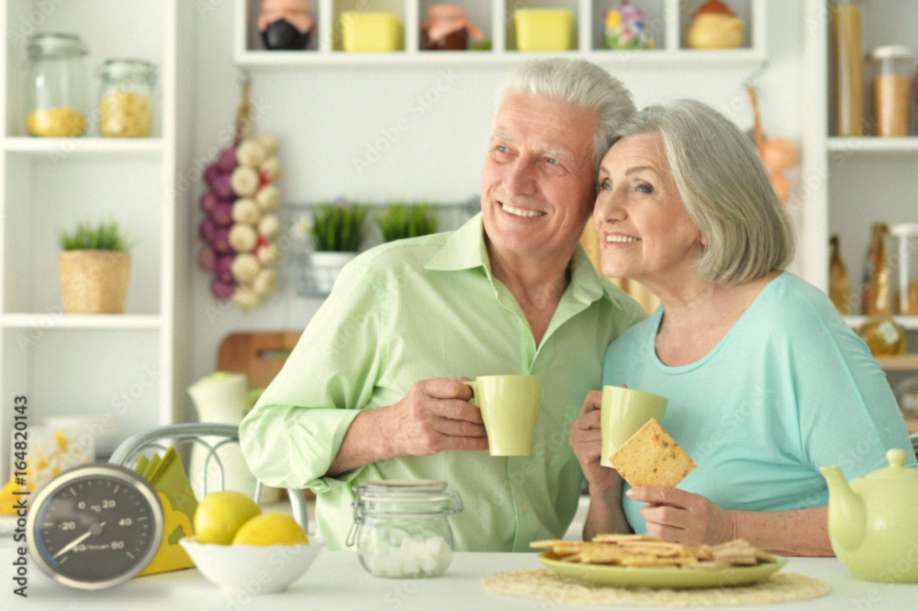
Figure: -36 °C
